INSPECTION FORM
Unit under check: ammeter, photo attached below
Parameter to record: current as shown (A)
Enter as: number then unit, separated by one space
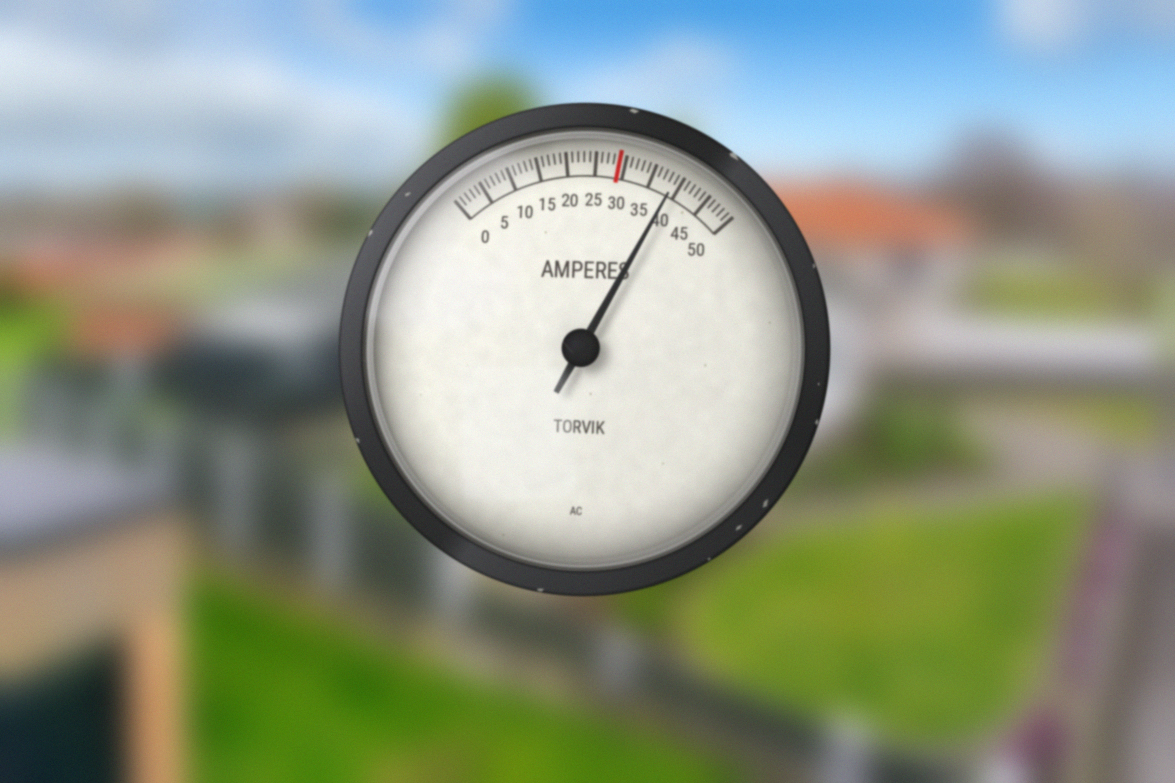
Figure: 39 A
